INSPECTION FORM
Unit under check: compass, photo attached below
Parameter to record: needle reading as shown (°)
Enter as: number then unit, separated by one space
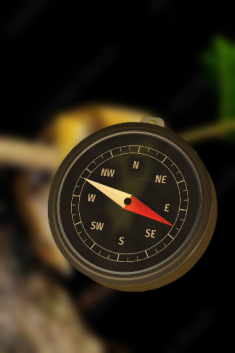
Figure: 110 °
